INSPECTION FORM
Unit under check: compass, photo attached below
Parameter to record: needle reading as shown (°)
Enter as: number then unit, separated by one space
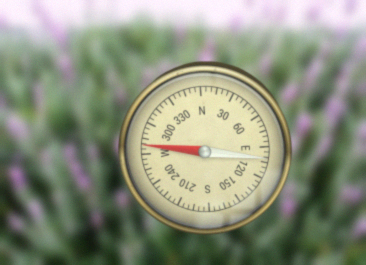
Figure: 280 °
